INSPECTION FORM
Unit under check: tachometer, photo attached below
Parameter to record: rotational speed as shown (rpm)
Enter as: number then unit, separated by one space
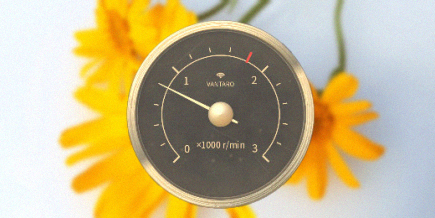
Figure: 800 rpm
